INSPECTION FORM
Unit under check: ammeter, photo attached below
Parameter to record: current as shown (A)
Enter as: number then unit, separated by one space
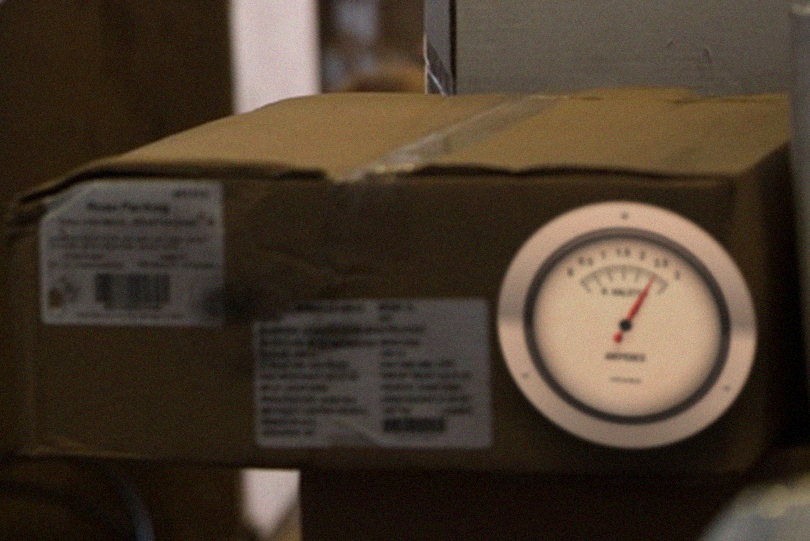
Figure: 2.5 A
